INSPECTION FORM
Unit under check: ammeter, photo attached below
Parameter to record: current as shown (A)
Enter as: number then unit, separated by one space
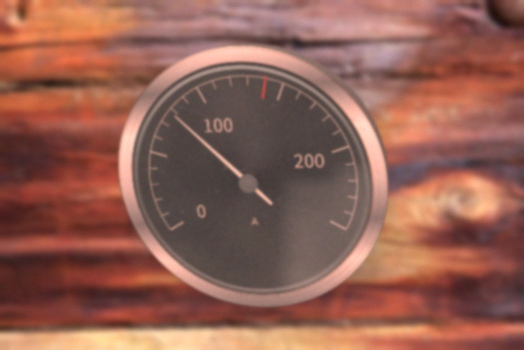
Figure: 80 A
